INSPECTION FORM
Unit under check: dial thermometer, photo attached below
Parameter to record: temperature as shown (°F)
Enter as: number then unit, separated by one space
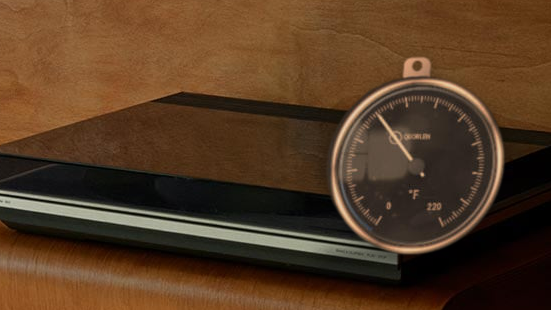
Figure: 80 °F
